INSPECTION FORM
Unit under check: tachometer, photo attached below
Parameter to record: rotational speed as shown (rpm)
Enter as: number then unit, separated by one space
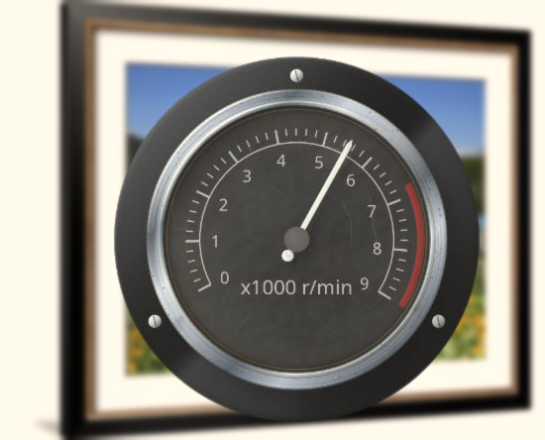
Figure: 5500 rpm
